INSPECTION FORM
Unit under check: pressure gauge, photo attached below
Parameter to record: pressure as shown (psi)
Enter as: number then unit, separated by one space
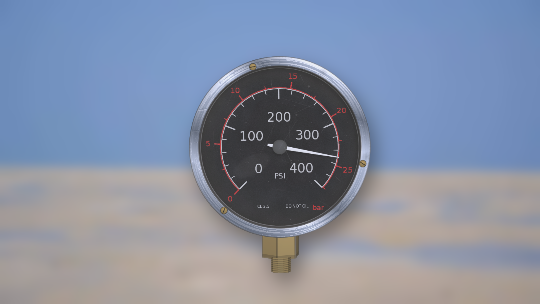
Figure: 350 psi
